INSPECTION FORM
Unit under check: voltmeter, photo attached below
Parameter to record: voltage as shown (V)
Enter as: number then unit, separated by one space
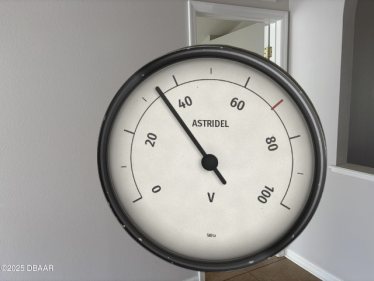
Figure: 35 V
